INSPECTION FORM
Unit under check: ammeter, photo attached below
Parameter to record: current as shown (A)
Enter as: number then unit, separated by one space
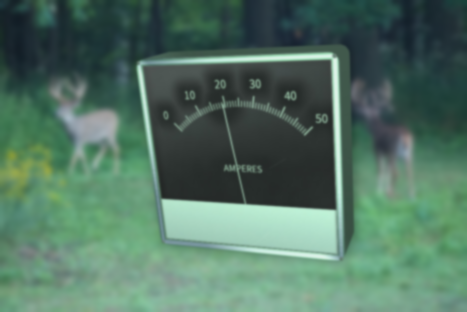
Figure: 20 A
